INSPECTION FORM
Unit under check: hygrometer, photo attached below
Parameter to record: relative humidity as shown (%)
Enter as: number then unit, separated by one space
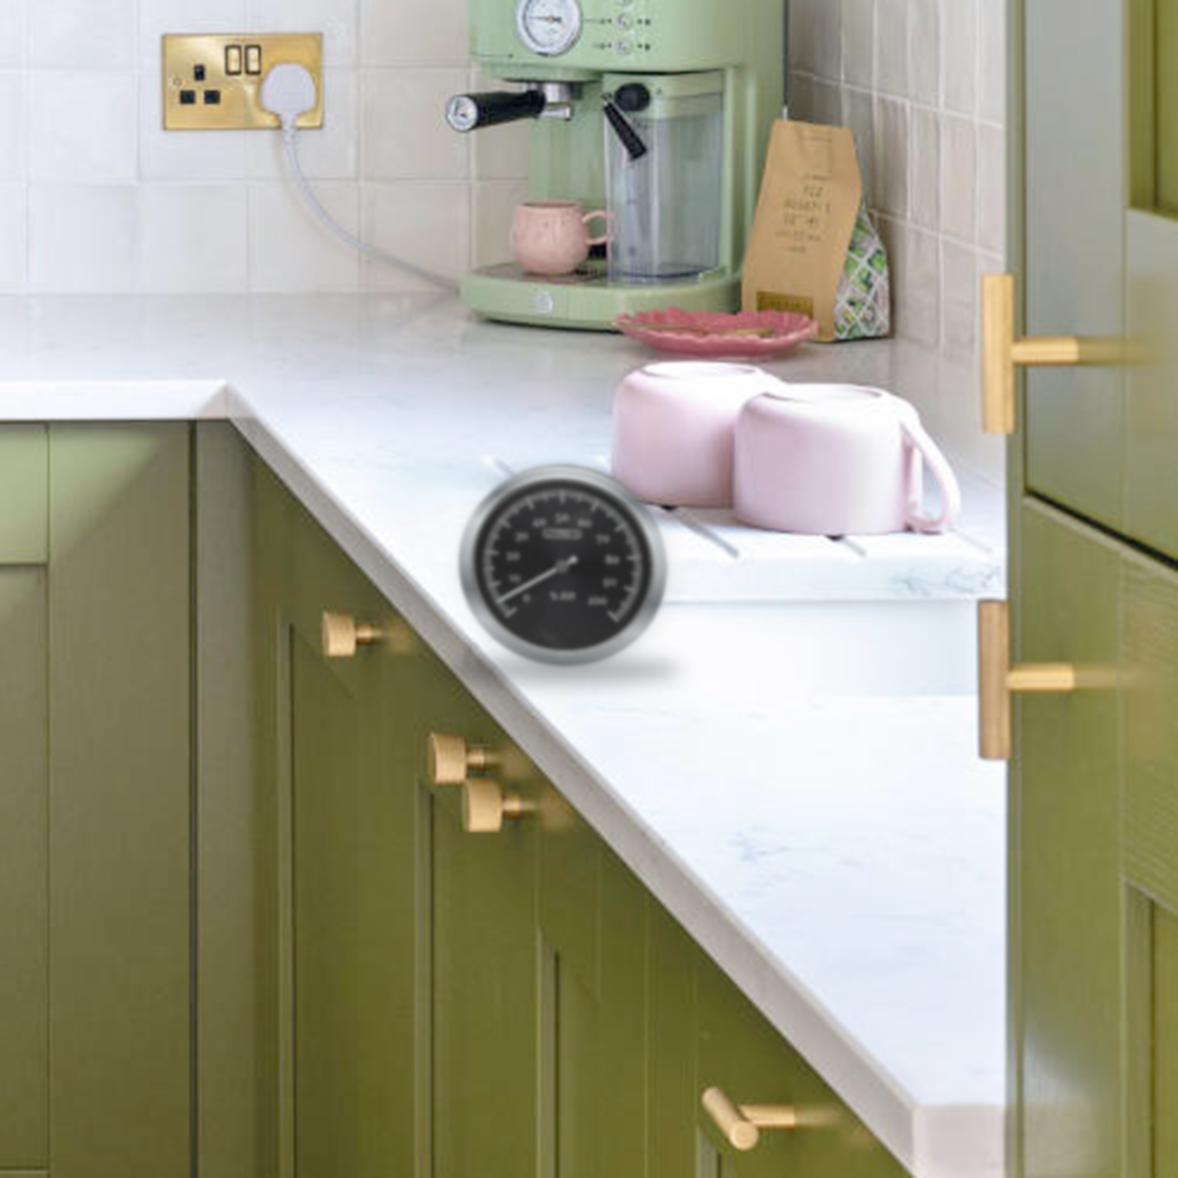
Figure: 5 %
